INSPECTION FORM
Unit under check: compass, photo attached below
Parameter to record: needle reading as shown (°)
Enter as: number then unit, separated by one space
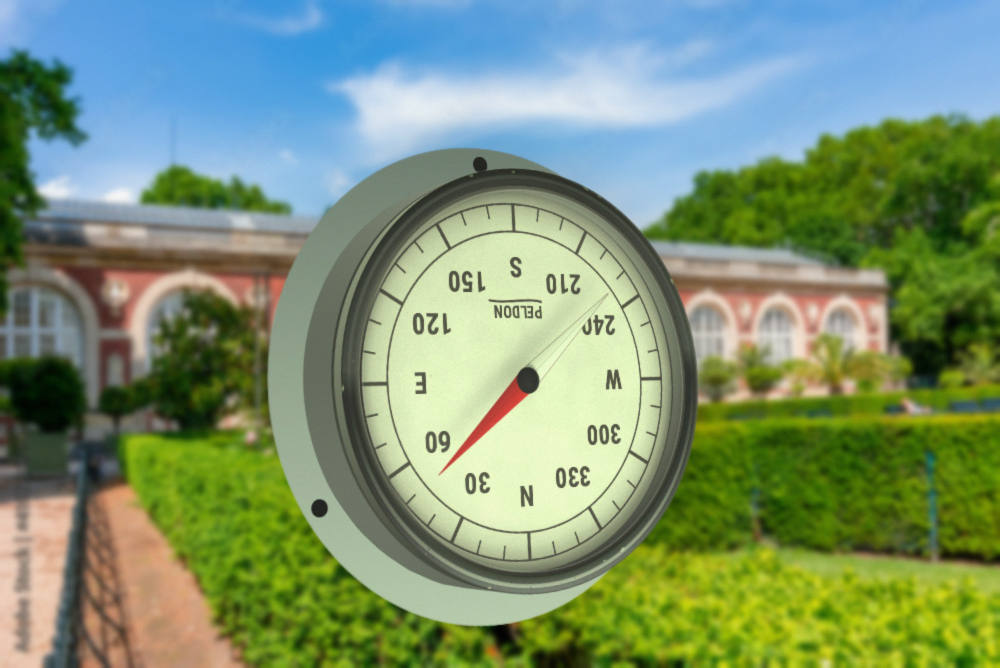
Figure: 50 °
